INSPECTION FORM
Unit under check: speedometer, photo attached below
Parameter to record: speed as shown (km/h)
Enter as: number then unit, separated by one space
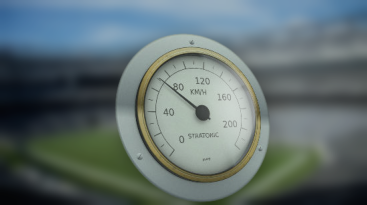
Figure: 70 km/h
